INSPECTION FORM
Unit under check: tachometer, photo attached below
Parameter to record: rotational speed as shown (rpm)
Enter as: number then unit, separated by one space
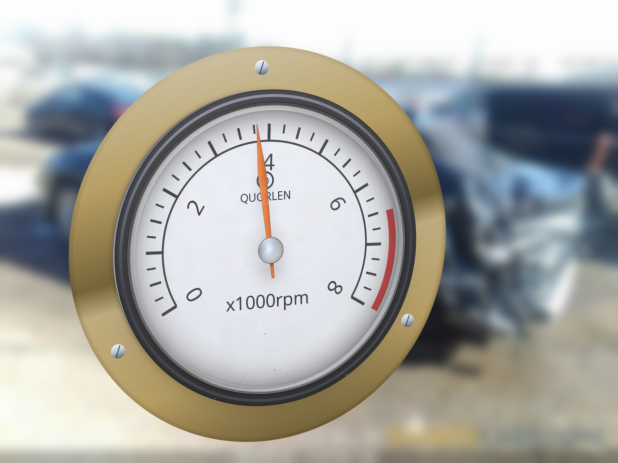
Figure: 3750 rpm
